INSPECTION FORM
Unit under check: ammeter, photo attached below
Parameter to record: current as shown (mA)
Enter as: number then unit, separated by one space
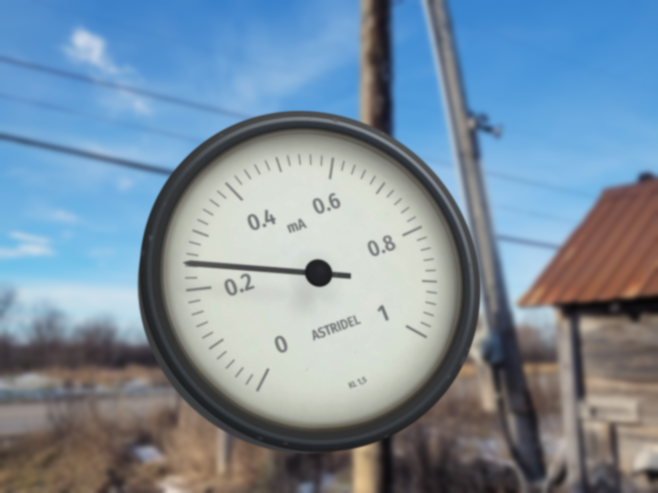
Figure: 0.24 mA
